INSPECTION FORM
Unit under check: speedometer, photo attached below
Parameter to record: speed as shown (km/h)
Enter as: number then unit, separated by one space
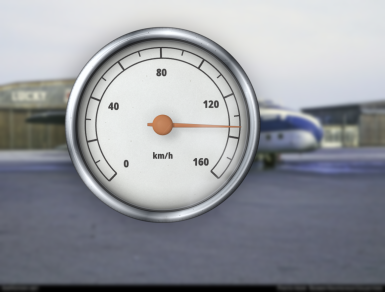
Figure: 135 km/h
